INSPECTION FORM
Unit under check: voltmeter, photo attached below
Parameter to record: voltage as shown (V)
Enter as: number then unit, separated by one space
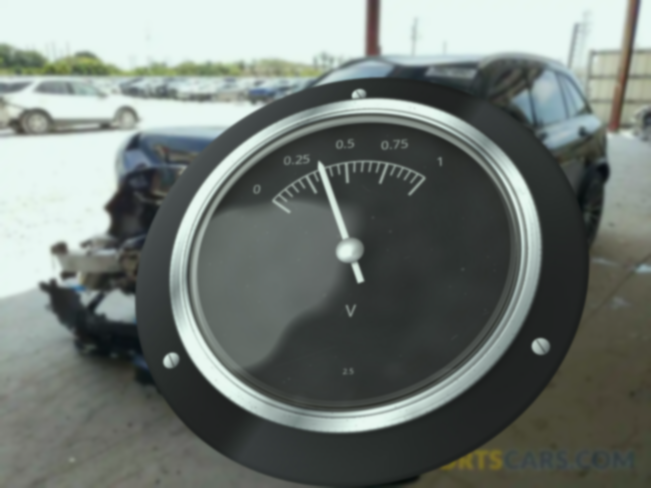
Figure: 0.35 V
